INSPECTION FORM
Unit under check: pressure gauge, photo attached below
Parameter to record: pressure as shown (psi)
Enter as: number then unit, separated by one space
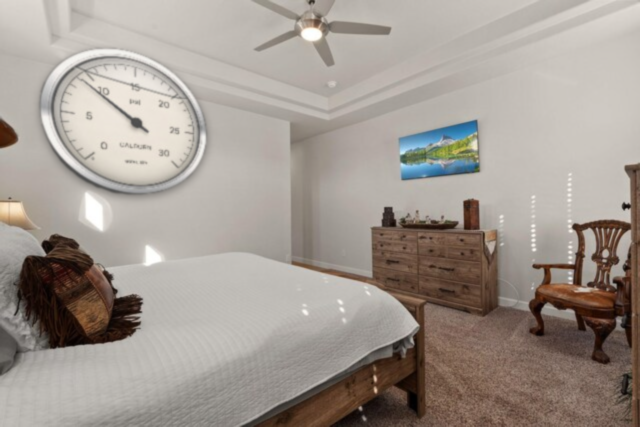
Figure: 9 psi
